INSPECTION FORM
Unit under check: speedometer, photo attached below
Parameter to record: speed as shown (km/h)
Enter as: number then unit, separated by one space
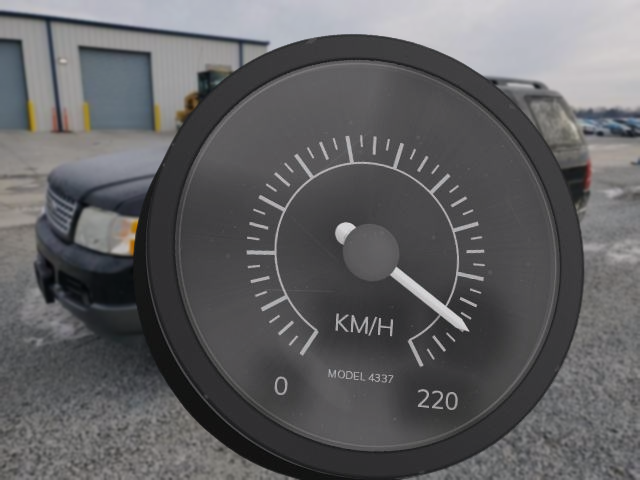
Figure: 200 km/h
